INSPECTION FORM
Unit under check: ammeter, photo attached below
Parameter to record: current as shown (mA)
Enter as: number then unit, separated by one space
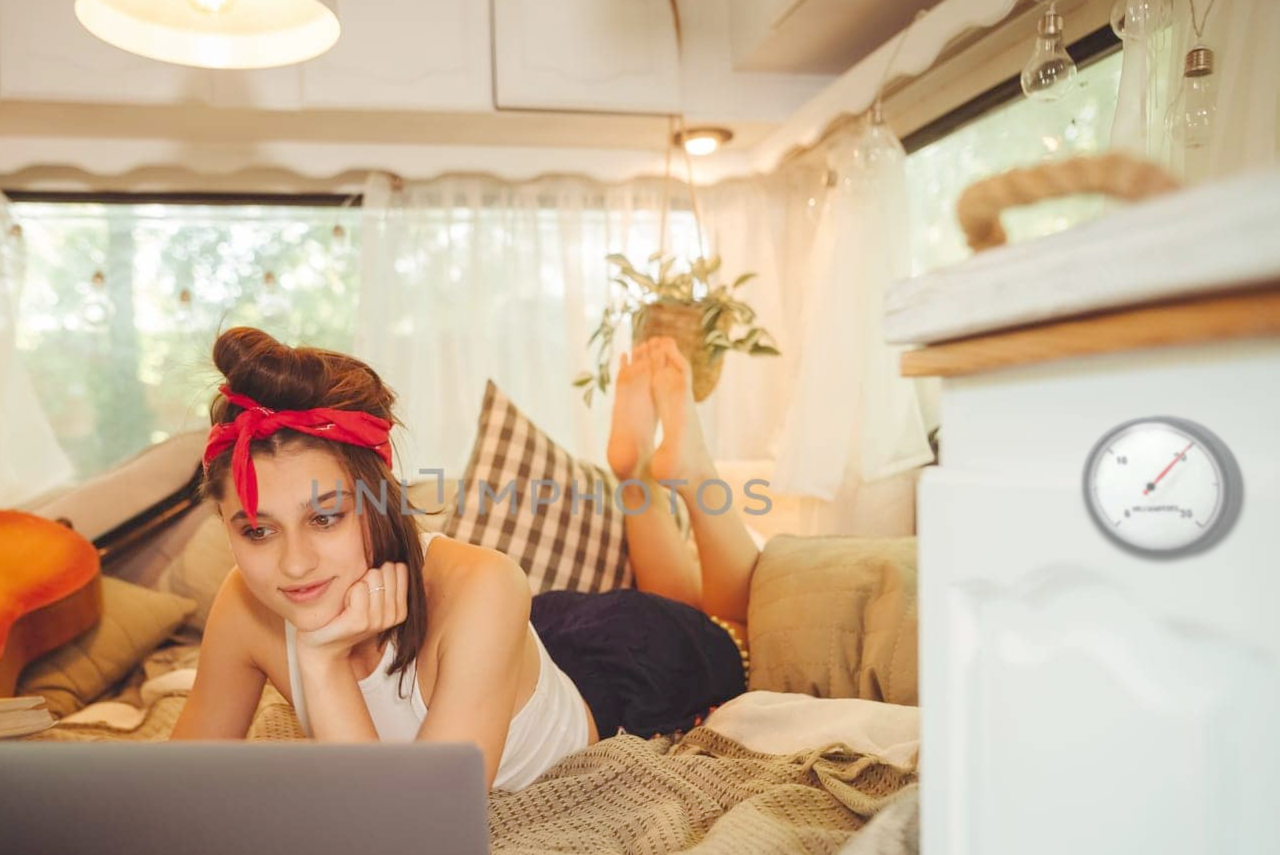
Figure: 20 mA
